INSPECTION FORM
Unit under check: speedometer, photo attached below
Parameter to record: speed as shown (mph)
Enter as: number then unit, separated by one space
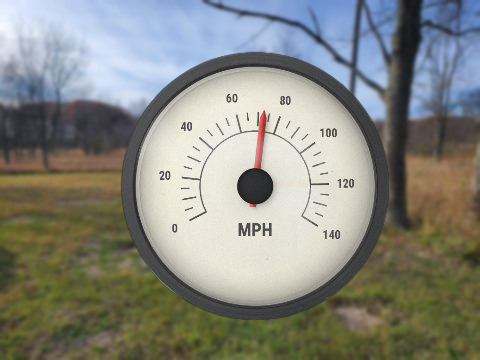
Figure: 72.5 mph
